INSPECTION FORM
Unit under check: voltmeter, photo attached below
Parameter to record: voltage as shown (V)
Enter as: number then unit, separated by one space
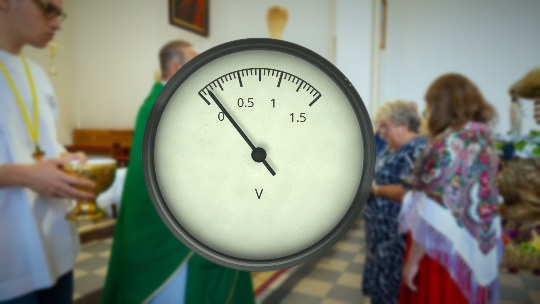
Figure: 0.1 V
